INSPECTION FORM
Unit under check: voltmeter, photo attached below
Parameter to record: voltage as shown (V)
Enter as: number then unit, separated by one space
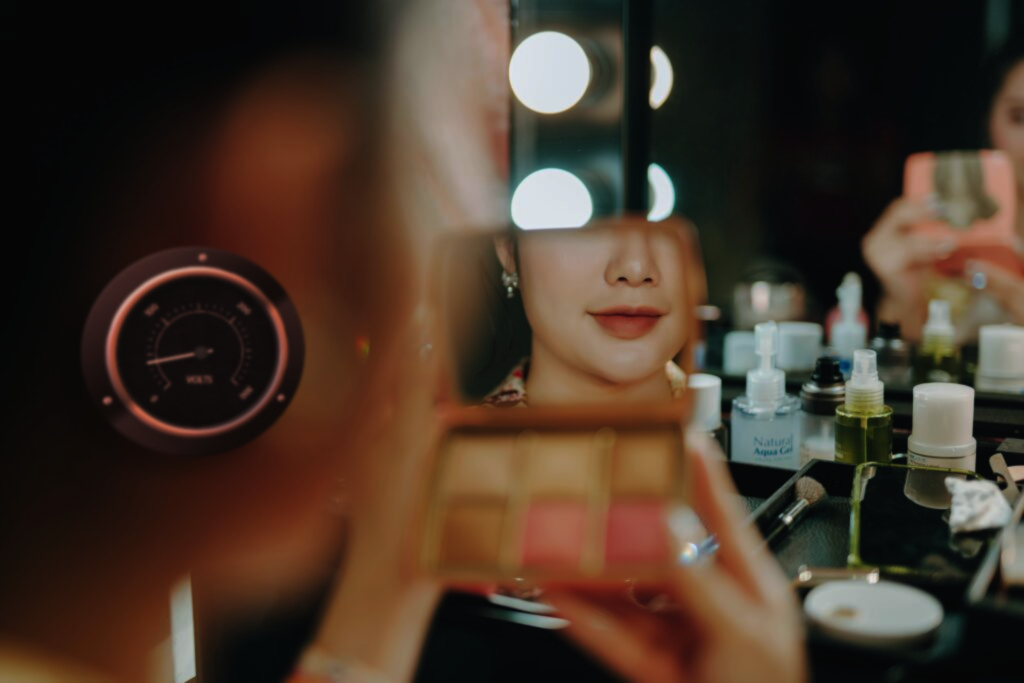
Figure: 40 V
